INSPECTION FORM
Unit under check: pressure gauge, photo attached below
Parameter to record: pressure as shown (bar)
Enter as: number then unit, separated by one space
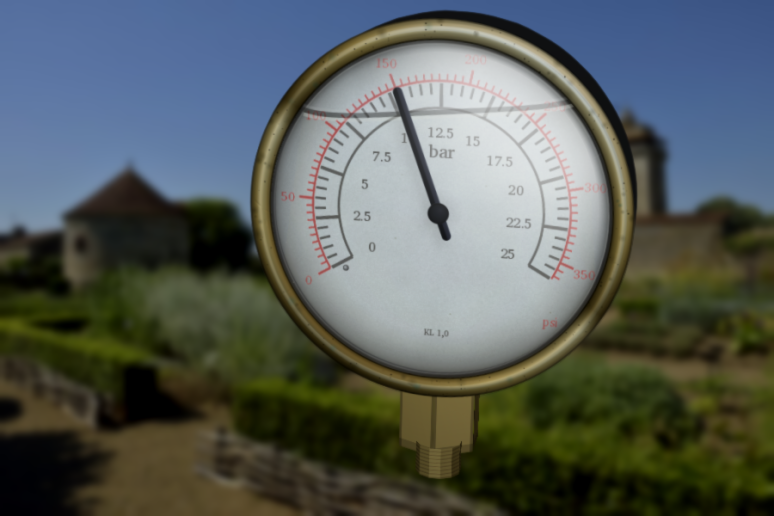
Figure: 10.5 bar
